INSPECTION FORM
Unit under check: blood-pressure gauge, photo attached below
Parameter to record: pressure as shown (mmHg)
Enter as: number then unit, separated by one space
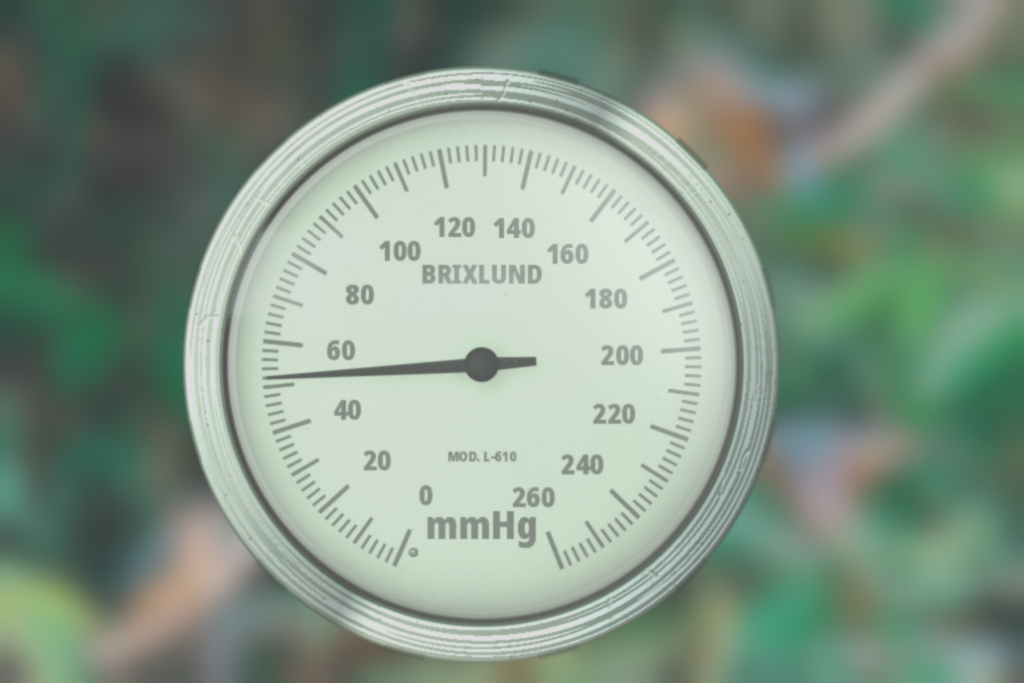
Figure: 52 mmHg
